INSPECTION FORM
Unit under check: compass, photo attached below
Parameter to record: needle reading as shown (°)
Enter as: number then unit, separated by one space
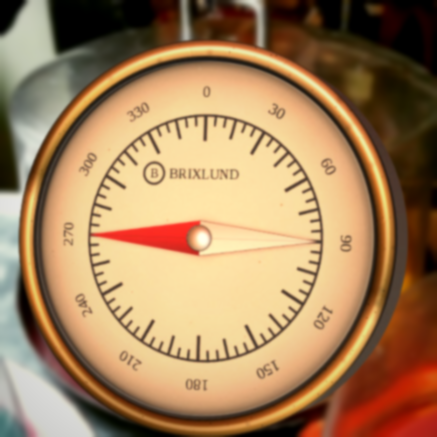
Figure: 270 °
